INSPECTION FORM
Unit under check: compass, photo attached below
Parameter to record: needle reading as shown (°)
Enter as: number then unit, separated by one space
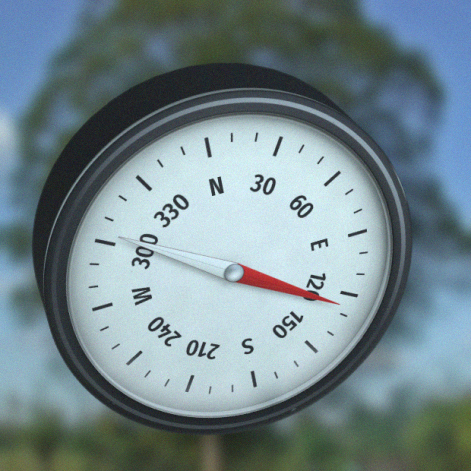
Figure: 125 °
